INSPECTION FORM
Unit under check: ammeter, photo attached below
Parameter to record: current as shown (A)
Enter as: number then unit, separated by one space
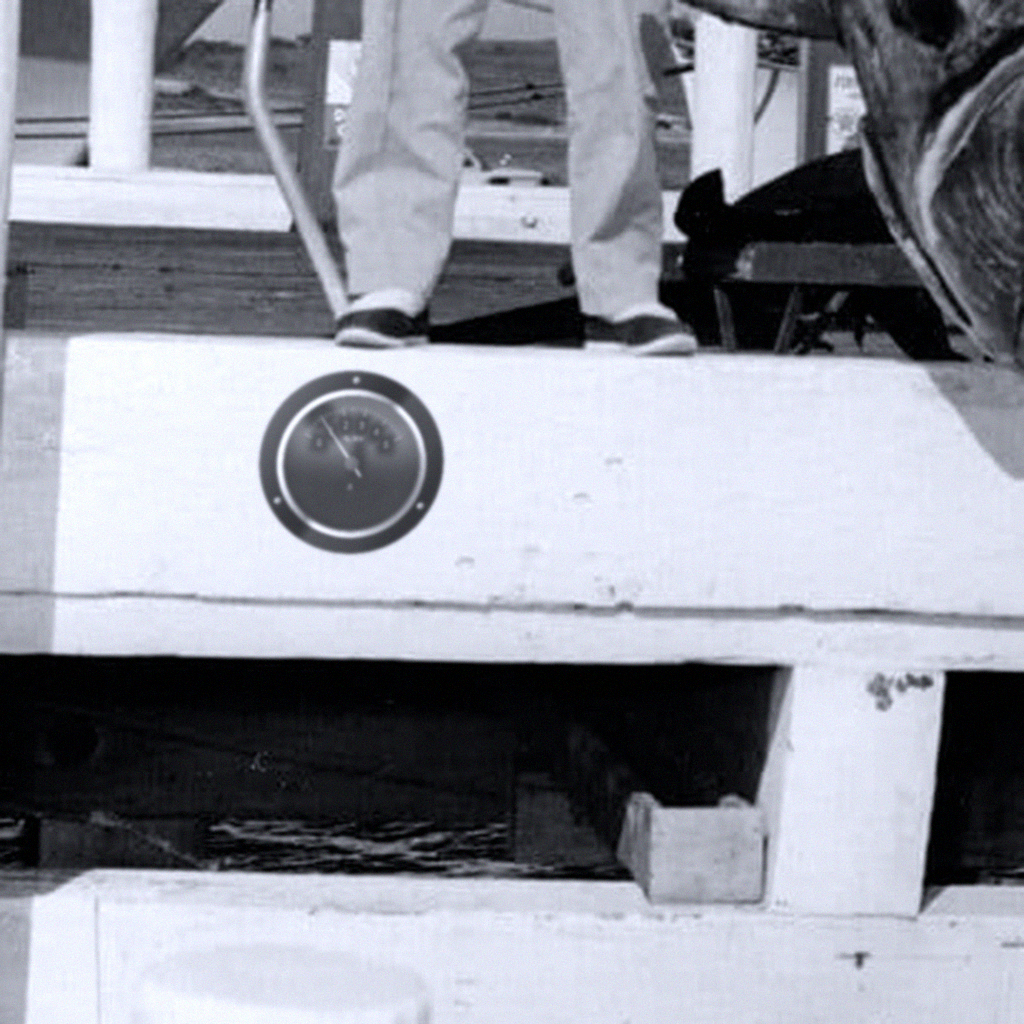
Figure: 1 A
